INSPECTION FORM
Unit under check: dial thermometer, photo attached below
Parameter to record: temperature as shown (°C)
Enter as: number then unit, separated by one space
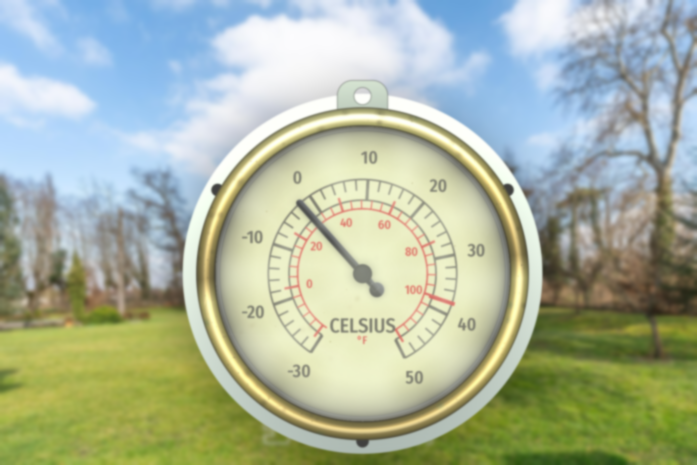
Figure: -2 °C
